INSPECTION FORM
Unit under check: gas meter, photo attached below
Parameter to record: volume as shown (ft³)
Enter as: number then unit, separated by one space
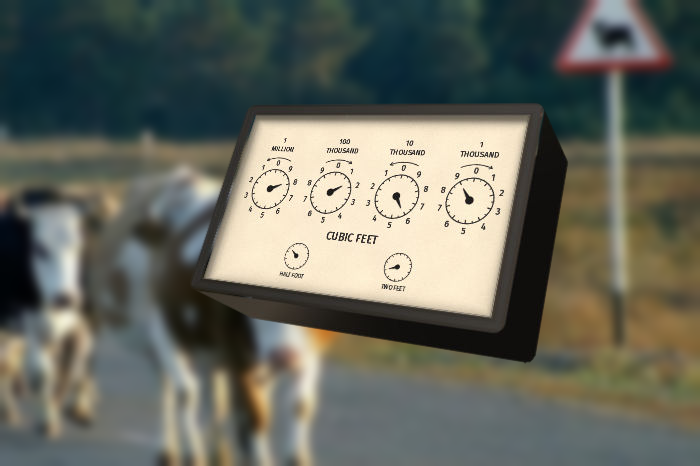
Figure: 815900 ft³
